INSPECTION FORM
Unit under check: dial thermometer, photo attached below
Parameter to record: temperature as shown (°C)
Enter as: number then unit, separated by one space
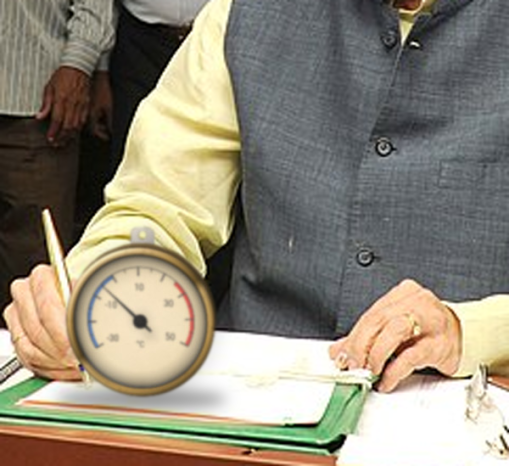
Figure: -5 °C
